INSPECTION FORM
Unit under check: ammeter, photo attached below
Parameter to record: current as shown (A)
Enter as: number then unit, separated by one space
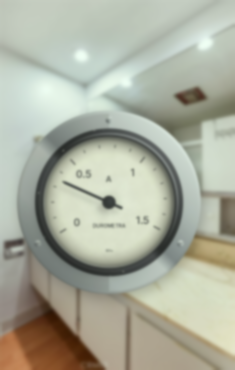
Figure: 0.35 A
